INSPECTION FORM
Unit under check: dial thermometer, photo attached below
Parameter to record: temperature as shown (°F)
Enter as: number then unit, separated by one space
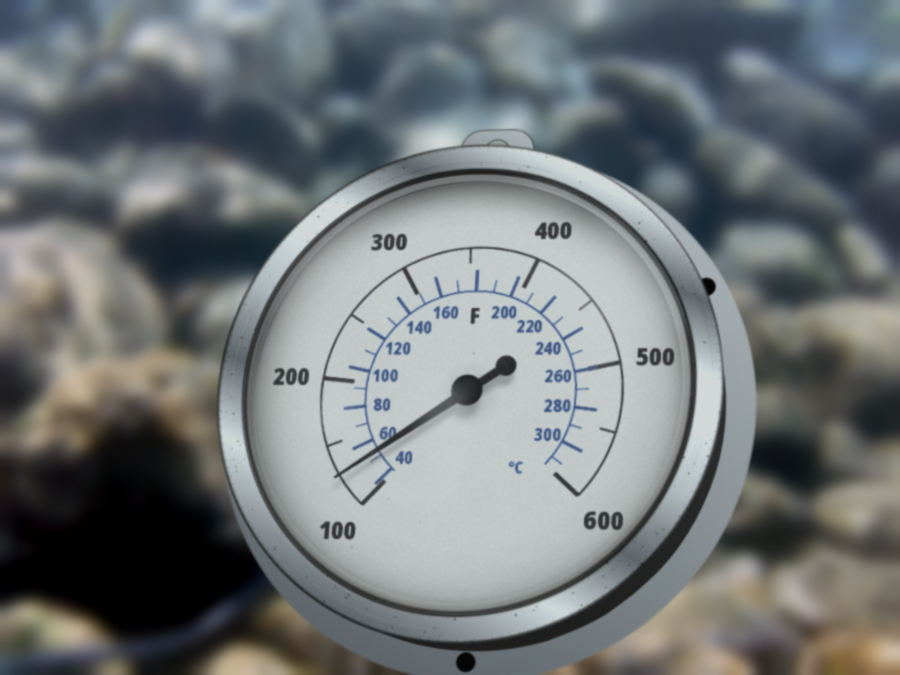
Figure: 125 °F
